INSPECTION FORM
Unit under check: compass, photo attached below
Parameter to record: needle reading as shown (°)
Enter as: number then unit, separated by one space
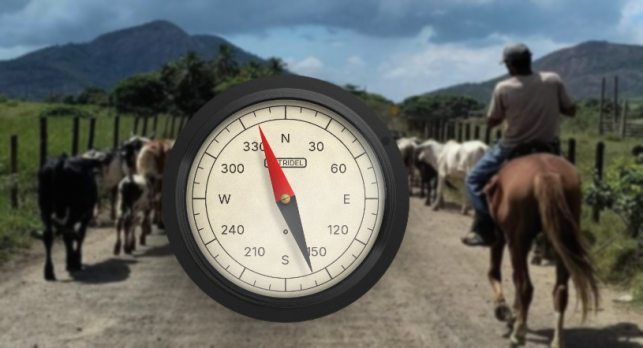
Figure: 340 °
